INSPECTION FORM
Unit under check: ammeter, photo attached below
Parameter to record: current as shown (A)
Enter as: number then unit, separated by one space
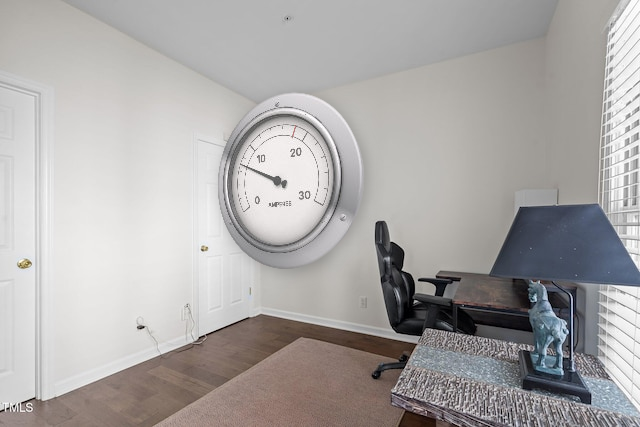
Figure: 7 A
